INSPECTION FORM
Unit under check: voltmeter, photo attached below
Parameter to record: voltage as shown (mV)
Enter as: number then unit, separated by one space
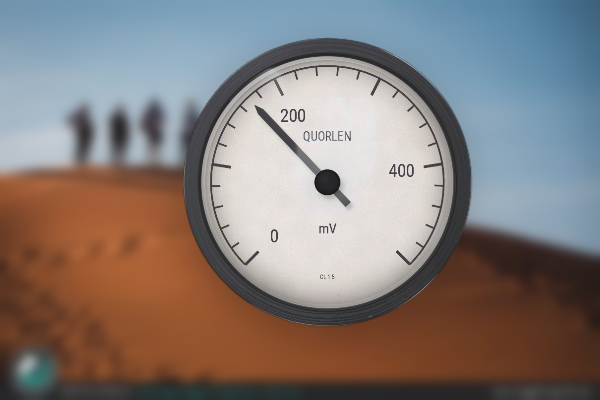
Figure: 170 mV
